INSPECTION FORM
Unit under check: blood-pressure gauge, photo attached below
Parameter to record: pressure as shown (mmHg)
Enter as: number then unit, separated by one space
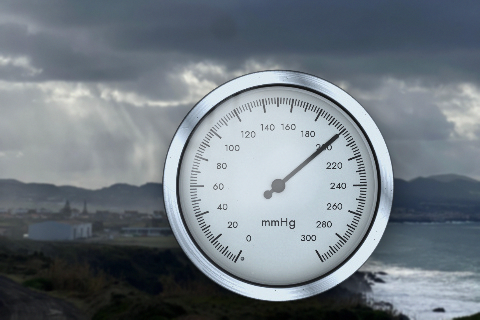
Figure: 200 mmHg
